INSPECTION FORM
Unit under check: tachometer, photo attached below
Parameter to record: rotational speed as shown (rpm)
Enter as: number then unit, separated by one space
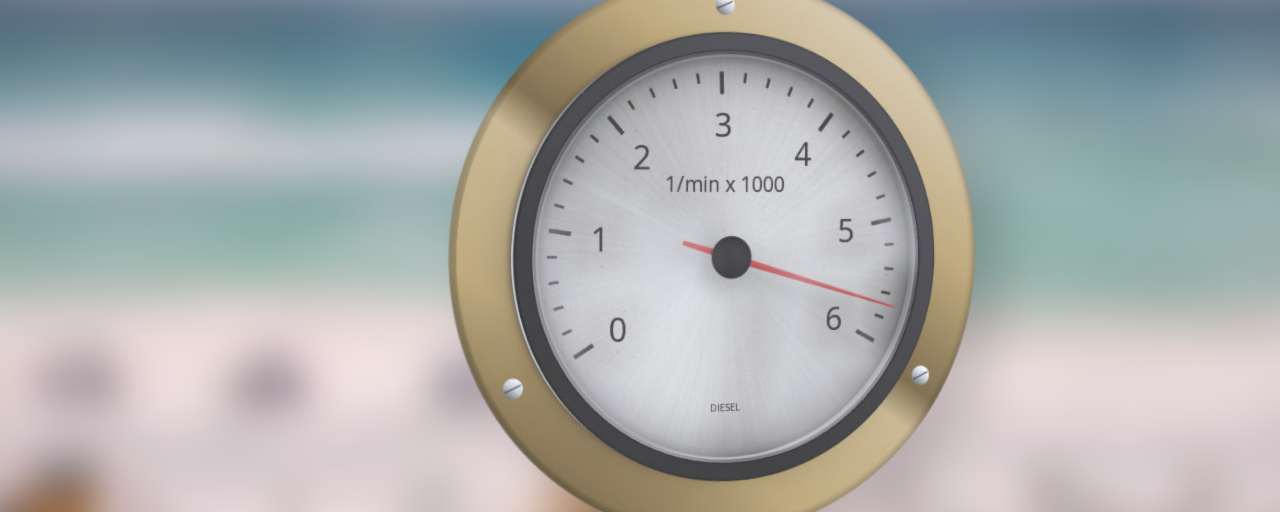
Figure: 5700 rpm
